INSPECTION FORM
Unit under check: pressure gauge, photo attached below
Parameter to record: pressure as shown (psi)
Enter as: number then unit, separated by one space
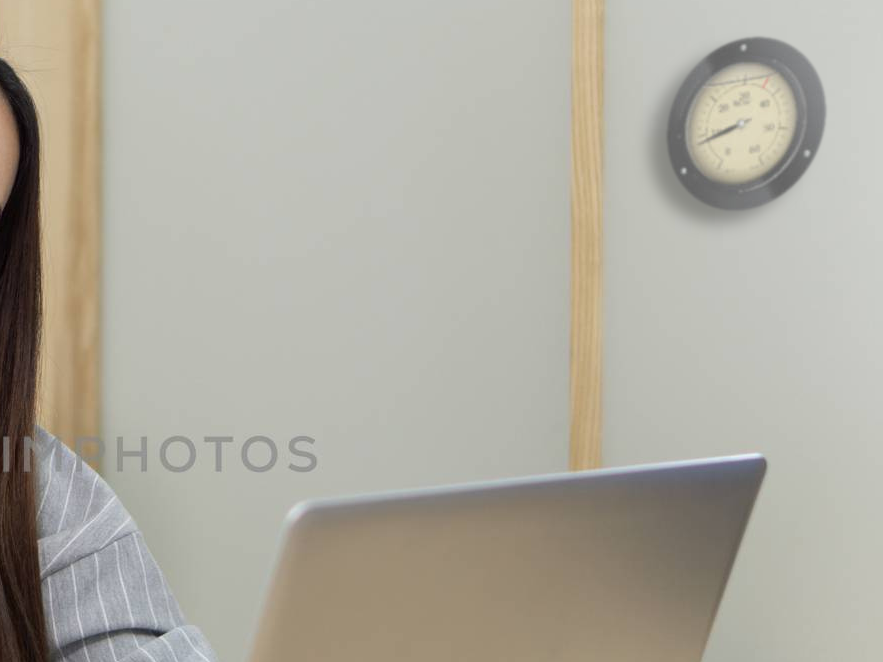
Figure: 8 psi
